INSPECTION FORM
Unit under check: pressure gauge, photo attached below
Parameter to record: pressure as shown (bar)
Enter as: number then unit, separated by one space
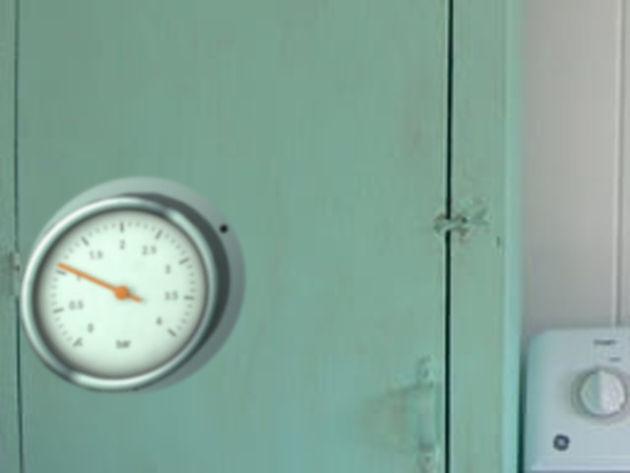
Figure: 1.1 bar
